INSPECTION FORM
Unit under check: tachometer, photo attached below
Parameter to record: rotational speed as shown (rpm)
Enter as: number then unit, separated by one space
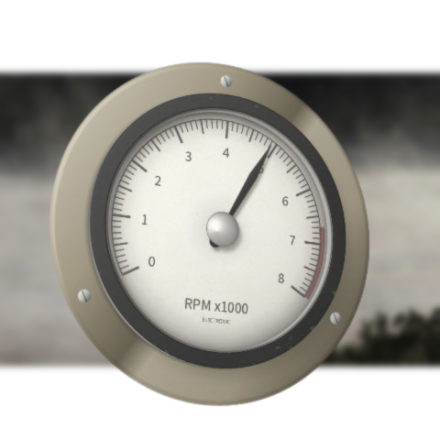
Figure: 4900 rpm
